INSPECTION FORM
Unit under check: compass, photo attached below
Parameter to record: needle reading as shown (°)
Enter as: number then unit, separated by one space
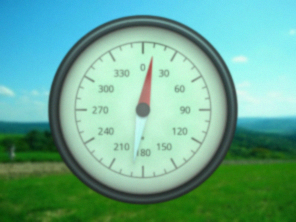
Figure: 10 °
